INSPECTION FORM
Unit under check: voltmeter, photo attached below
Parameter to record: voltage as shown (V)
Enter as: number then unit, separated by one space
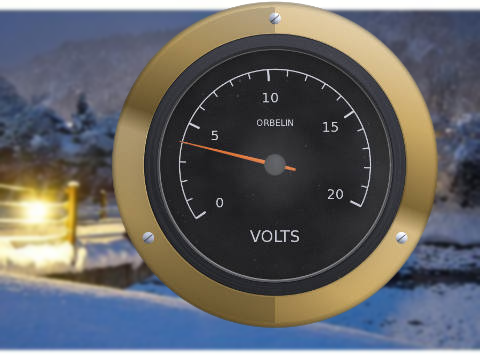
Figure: 4 V
